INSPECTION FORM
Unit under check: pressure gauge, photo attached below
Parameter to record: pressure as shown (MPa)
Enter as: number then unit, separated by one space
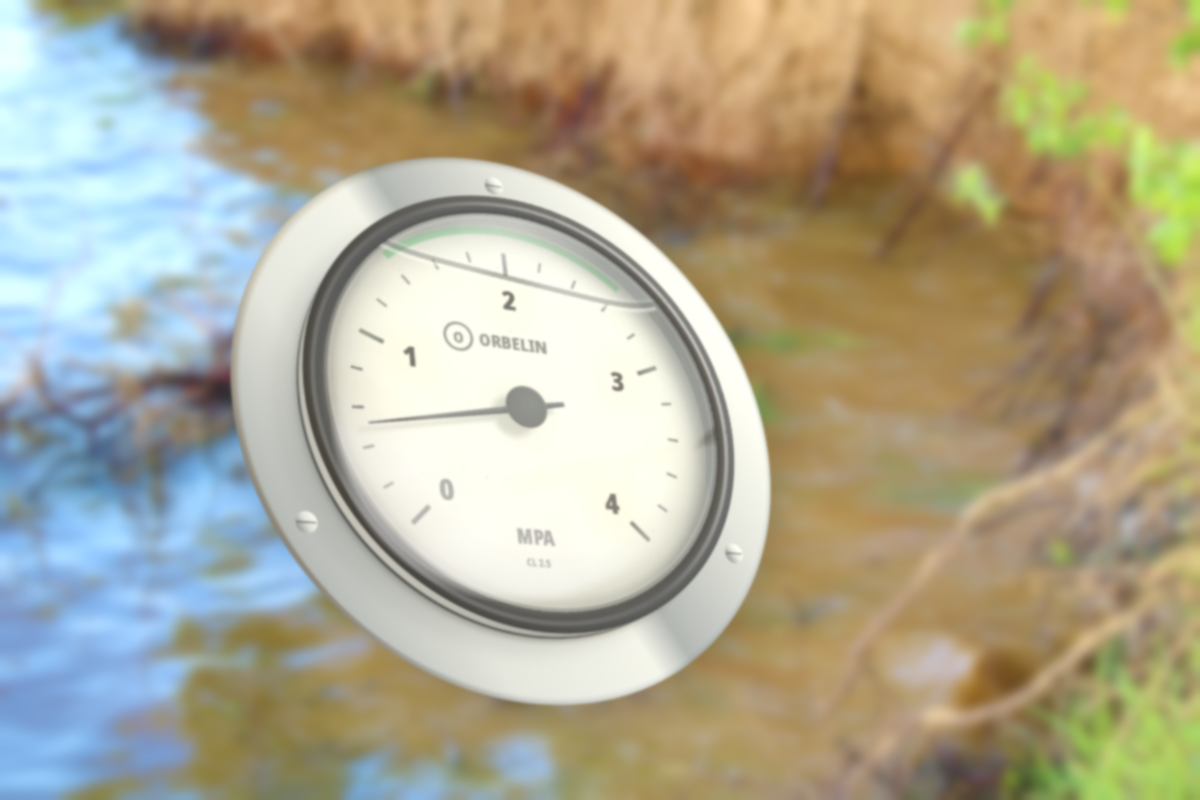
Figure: 0.5 MPa
